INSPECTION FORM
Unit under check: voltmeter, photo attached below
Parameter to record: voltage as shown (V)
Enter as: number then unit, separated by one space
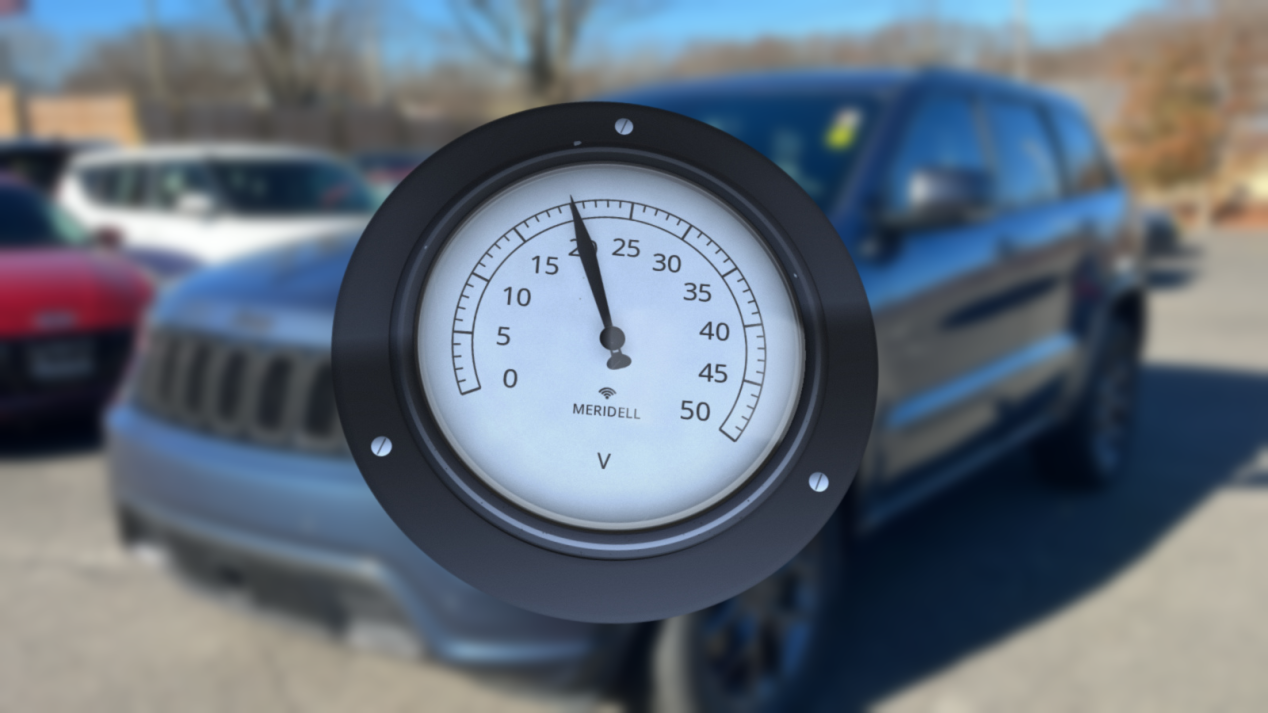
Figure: 20 V
